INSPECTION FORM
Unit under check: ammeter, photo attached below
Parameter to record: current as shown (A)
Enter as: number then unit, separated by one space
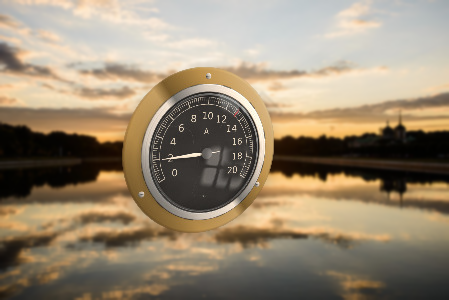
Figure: 2 A
